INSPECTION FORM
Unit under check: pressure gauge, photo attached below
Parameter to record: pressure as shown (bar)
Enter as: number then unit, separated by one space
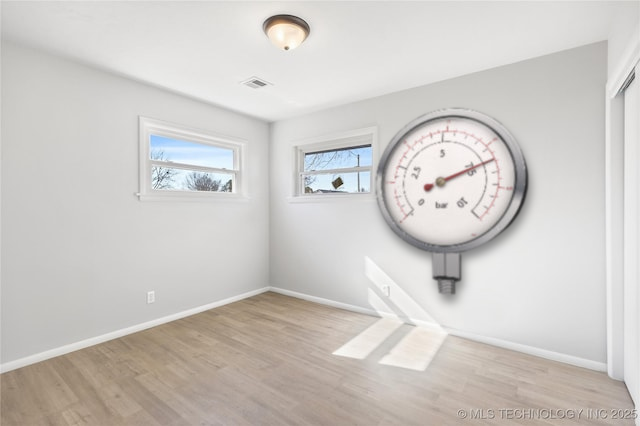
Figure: 7.5 bar
